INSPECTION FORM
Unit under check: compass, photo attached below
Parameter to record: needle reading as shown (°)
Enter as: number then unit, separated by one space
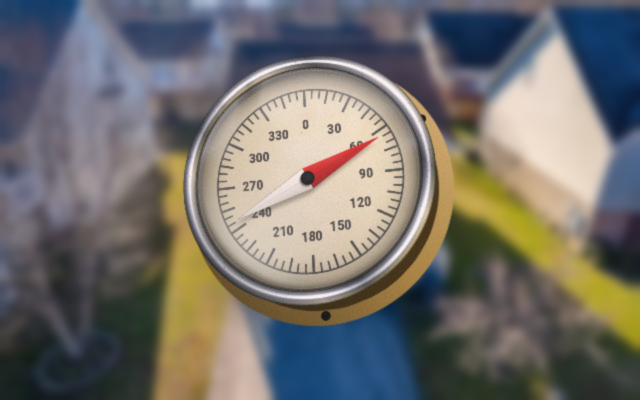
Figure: 65 °
